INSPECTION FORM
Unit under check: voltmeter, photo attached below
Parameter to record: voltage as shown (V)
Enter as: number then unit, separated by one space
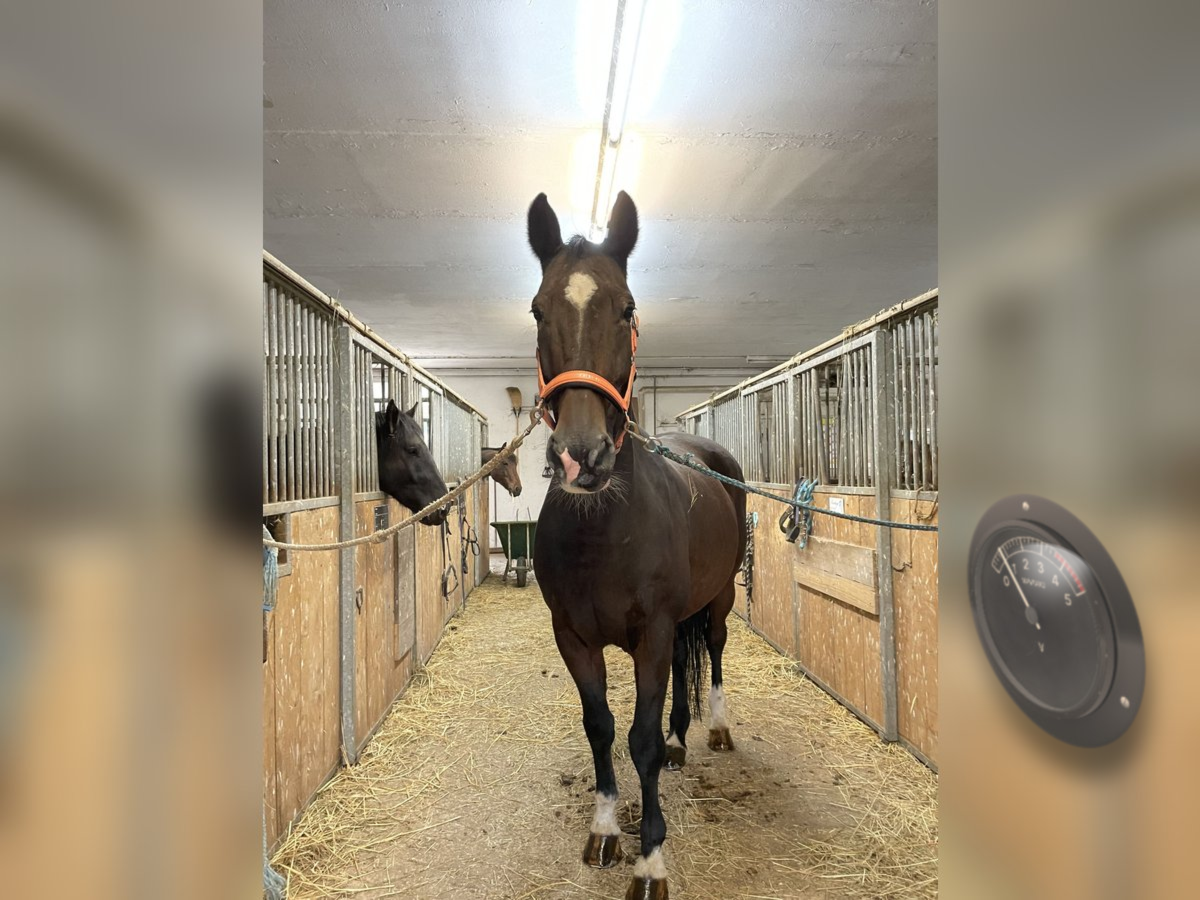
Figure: 1 V
